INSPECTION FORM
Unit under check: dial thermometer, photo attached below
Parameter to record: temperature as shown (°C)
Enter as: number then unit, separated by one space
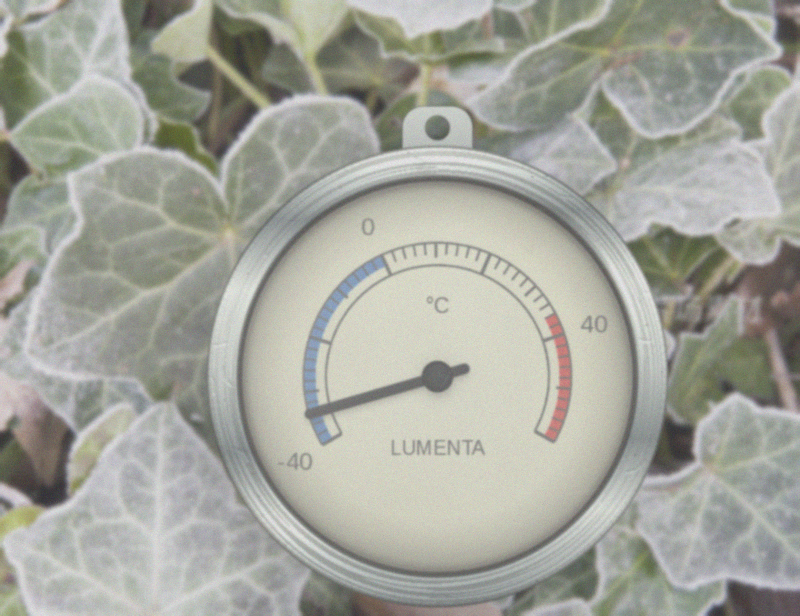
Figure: -34 °C
